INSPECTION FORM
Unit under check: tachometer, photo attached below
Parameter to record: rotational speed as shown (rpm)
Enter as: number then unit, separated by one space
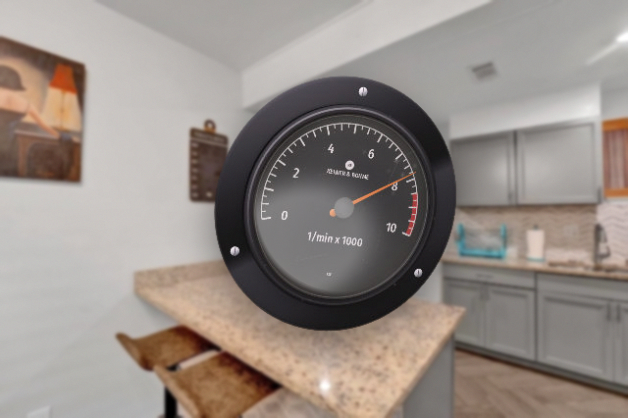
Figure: 7750 rpm
